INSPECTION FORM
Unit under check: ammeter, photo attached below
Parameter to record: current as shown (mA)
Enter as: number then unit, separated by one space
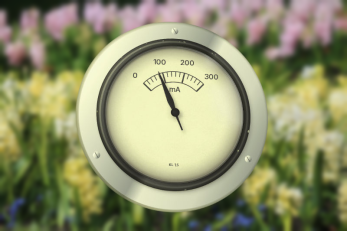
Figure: 80 mA
